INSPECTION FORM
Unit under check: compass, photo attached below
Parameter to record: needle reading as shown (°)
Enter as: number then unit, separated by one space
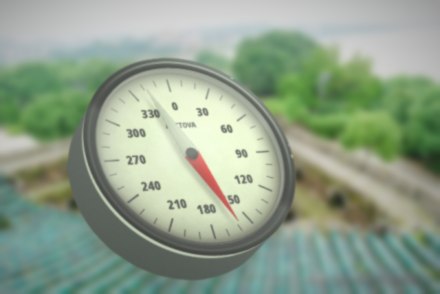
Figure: 160 °
